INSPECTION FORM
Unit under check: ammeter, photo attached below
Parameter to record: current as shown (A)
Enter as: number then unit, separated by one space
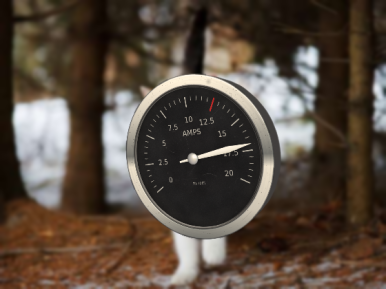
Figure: 17 A
